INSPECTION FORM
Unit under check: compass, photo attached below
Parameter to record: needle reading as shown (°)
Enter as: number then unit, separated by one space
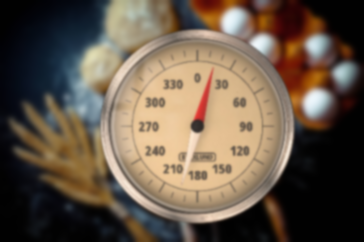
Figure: 15 °
